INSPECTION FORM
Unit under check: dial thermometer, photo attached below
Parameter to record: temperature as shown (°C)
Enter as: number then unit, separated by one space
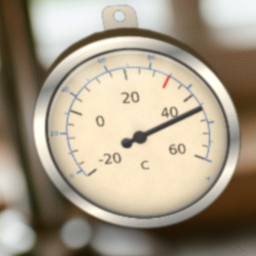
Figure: 44 °C
